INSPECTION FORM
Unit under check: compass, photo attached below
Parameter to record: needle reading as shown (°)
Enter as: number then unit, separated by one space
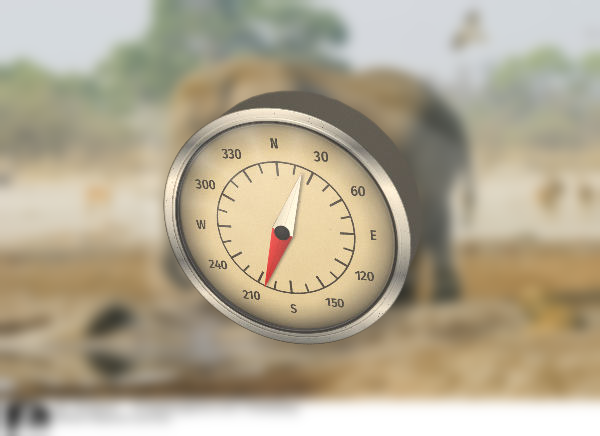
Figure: 202.5 °
